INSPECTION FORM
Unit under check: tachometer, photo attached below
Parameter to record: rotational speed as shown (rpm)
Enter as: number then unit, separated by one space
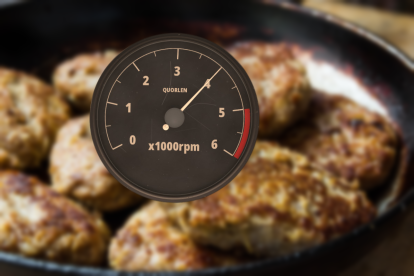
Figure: 4000 rpm
